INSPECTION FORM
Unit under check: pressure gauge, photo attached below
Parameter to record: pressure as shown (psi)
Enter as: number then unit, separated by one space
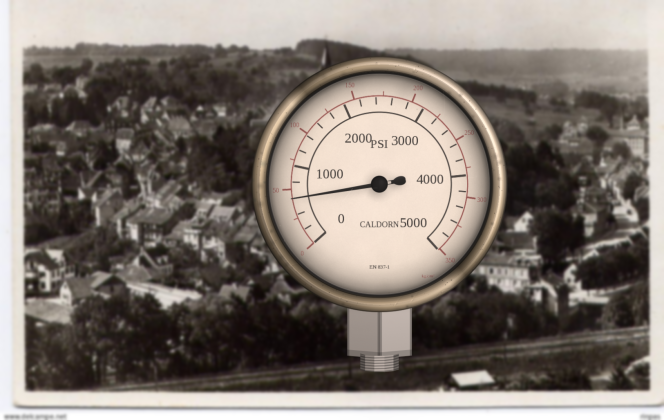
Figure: 600 psi
